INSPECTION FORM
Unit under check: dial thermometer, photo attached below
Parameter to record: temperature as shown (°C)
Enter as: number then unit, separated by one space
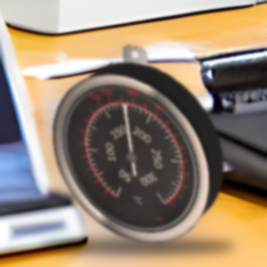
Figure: 175 °C
